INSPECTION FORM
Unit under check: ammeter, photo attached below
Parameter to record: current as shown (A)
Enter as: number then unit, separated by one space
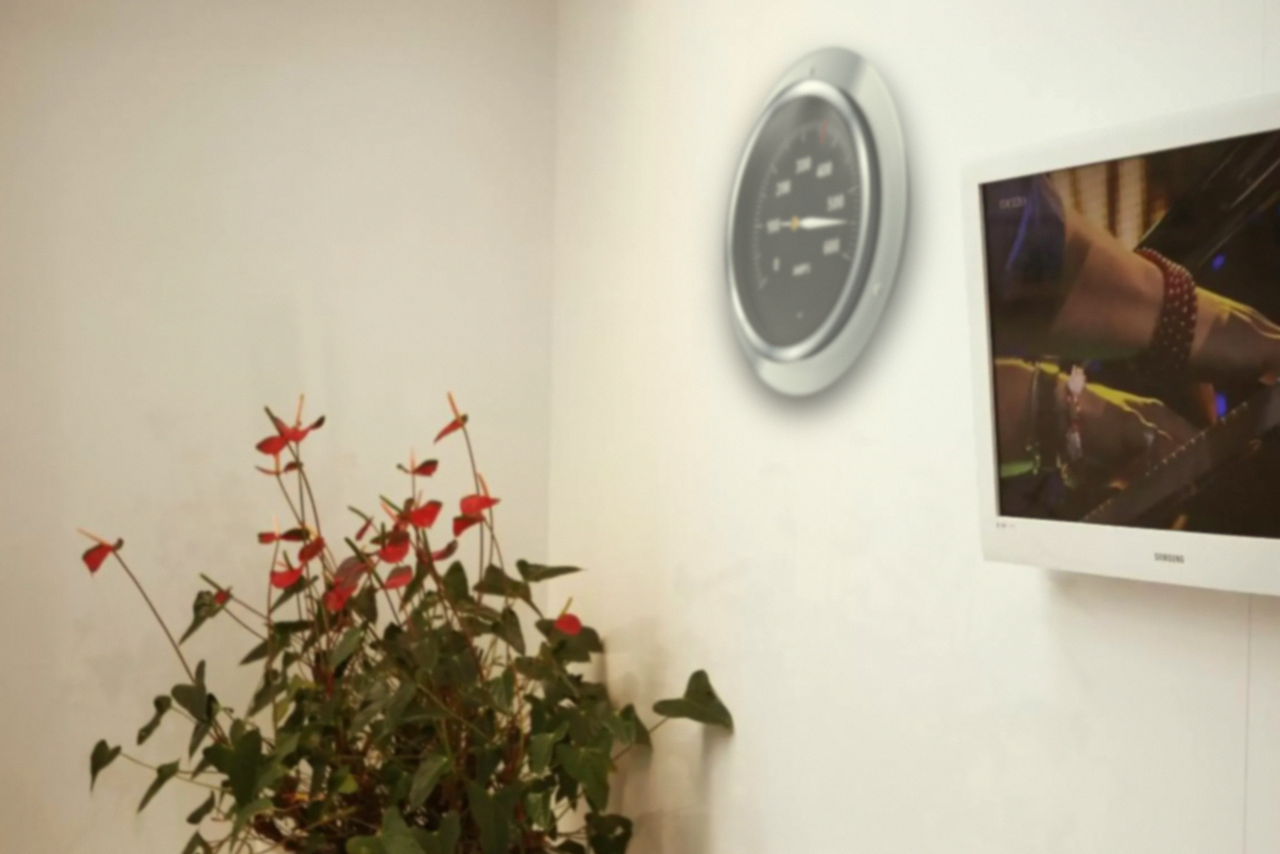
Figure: 550 A
